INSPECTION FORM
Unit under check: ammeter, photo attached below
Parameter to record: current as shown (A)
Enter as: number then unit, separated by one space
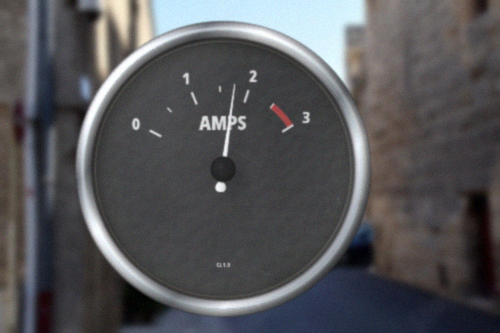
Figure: 1.75 A
